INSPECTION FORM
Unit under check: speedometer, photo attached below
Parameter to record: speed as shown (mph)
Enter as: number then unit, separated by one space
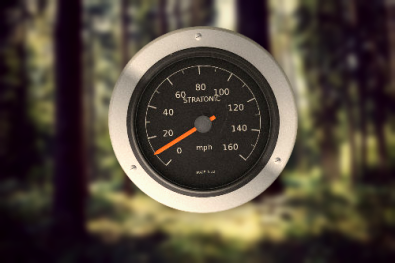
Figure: 10 mph
